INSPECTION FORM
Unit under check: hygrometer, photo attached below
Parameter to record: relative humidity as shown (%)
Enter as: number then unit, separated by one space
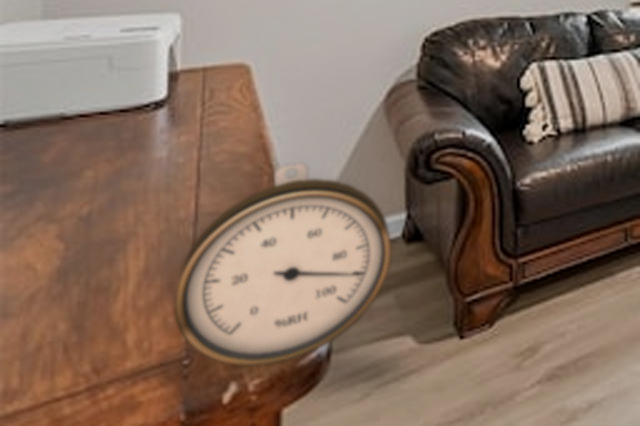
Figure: 90 %
